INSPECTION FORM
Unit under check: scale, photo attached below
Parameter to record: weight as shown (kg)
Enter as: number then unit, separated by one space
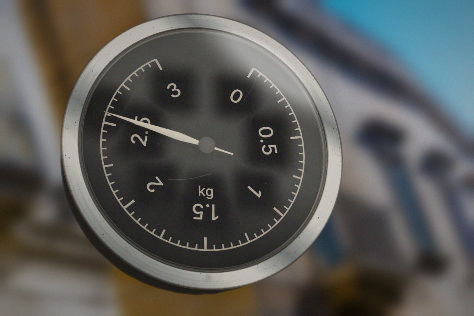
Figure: 2.55 kg
